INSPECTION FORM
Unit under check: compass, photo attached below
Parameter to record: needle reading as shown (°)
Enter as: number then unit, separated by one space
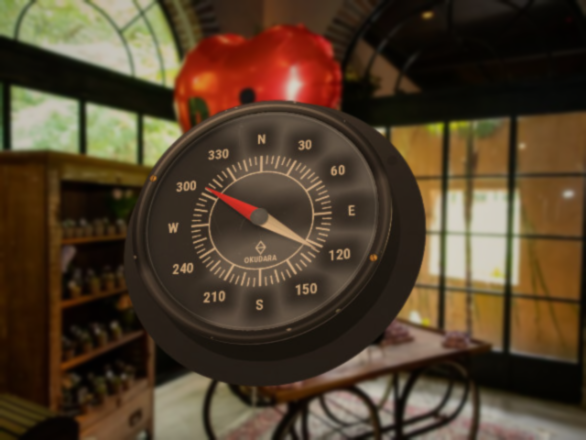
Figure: 305 °
